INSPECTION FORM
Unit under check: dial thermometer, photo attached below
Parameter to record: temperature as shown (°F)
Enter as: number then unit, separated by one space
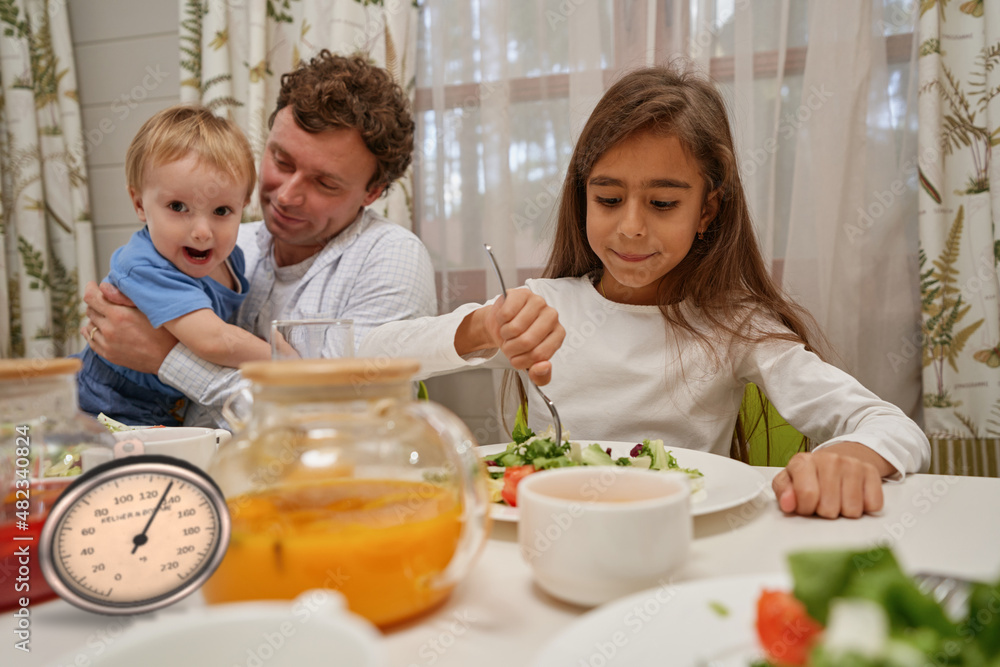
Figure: 132 °F
